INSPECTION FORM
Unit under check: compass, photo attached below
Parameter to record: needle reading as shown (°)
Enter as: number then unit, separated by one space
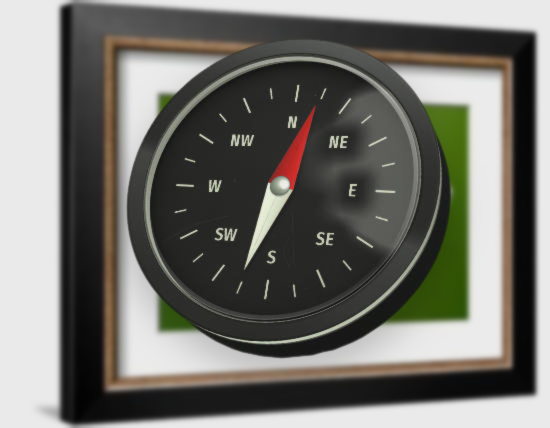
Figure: 15 °
